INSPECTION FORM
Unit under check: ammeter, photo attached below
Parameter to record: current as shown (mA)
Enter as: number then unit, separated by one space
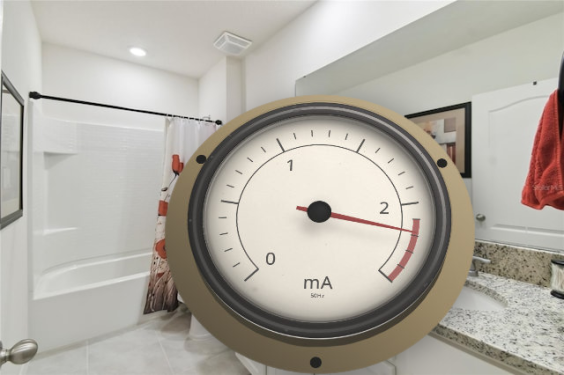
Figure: 2.2 mA
